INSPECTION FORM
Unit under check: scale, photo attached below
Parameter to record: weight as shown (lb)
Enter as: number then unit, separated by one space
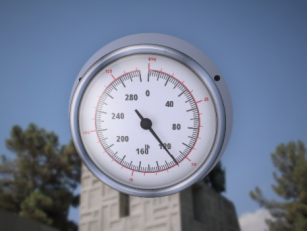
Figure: 120 lb
